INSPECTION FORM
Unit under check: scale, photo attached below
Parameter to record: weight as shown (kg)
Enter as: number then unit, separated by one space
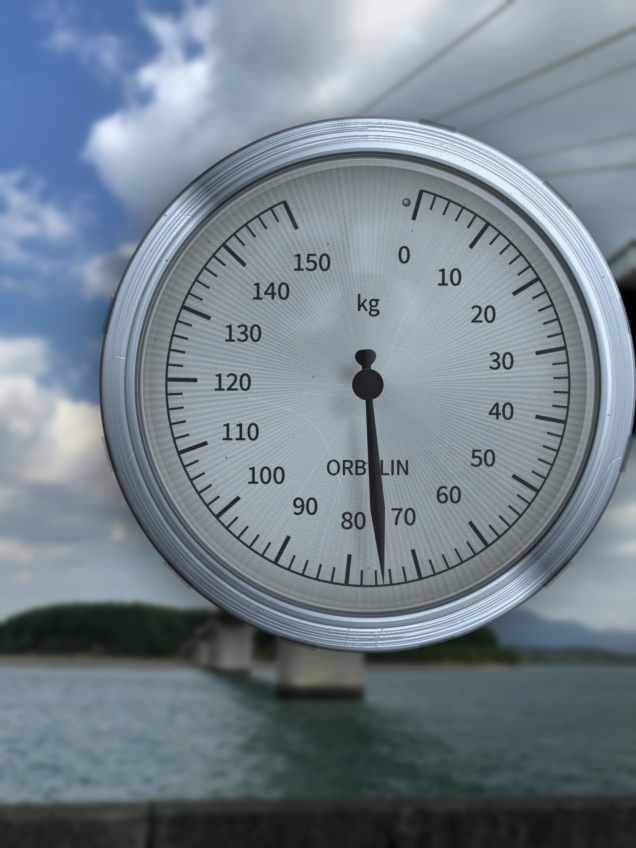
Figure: 75 kg
